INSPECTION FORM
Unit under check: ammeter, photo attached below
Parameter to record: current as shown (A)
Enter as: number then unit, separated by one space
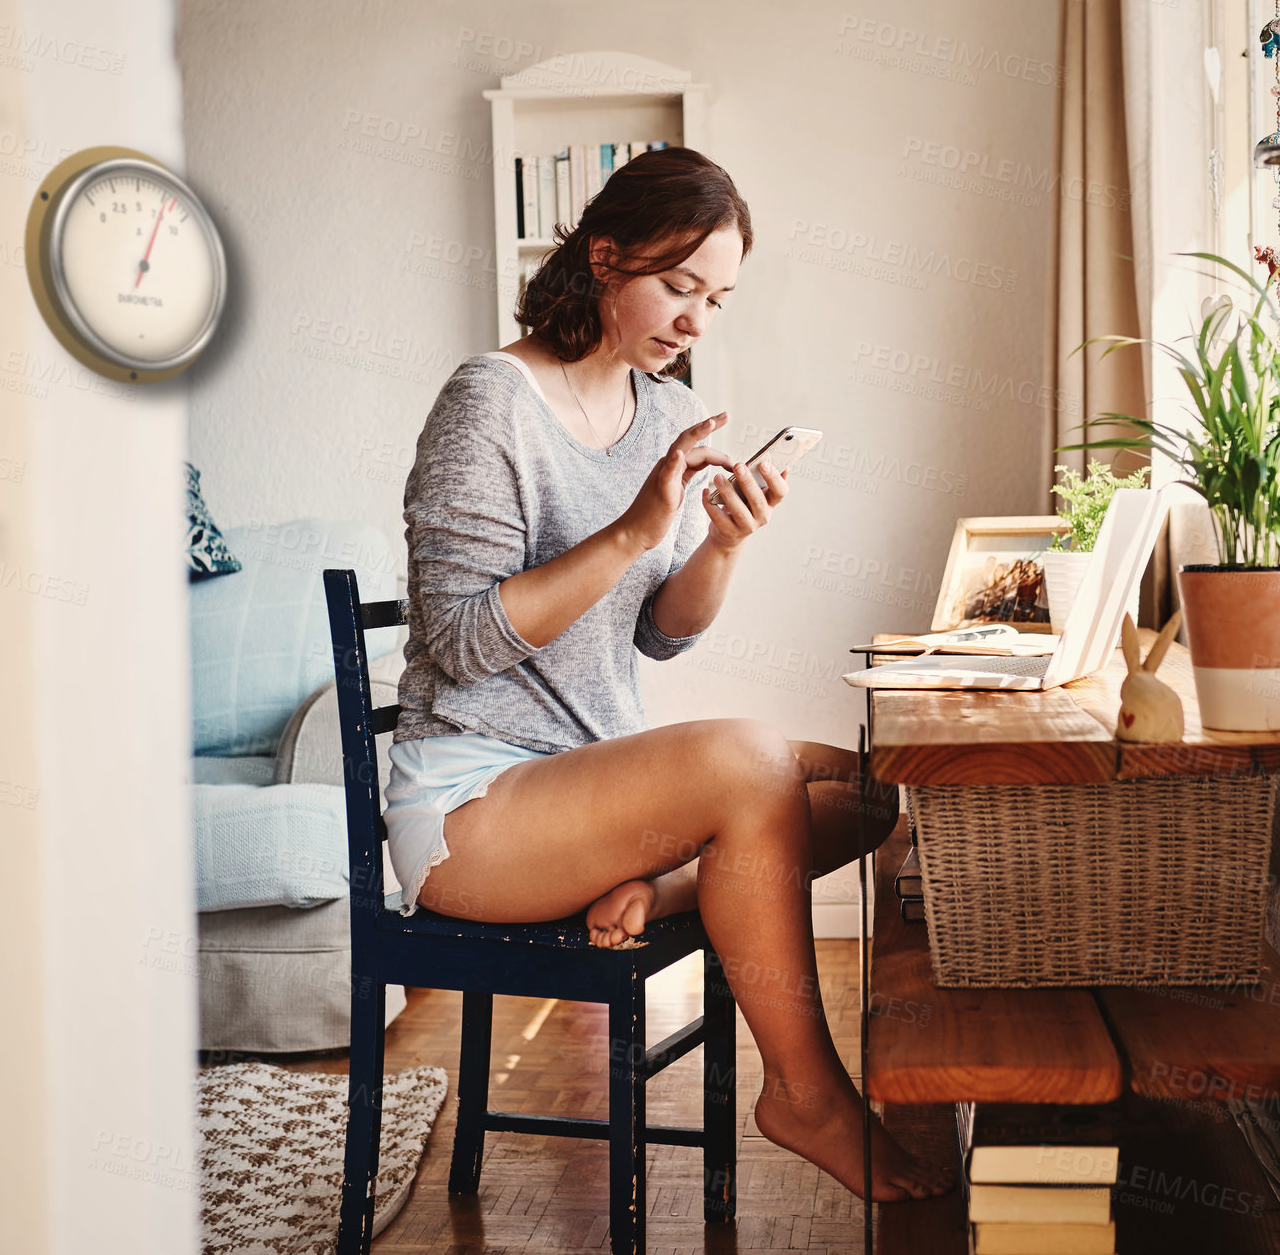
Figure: 7.5 A
